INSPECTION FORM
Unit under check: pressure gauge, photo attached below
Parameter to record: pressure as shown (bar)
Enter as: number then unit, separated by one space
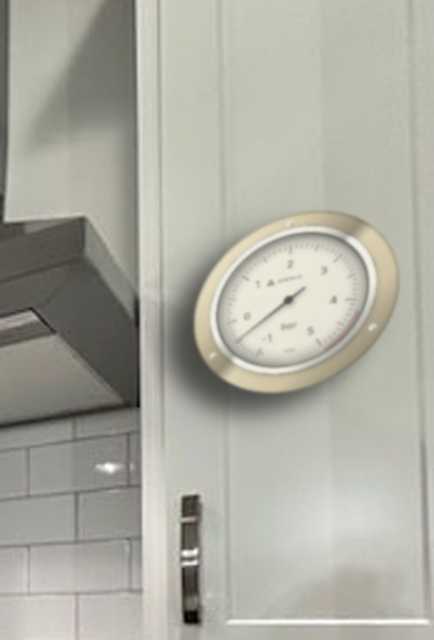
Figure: -0.5 bar
